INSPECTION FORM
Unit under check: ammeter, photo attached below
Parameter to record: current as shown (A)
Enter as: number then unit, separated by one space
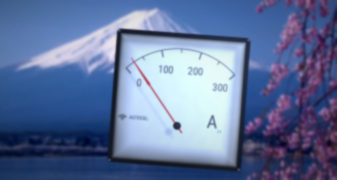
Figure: 25 A
